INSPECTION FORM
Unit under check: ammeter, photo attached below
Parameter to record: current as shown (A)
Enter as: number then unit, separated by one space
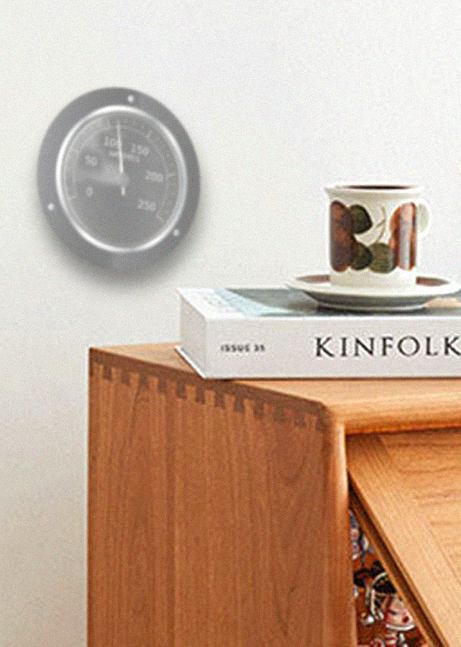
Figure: 110 A
